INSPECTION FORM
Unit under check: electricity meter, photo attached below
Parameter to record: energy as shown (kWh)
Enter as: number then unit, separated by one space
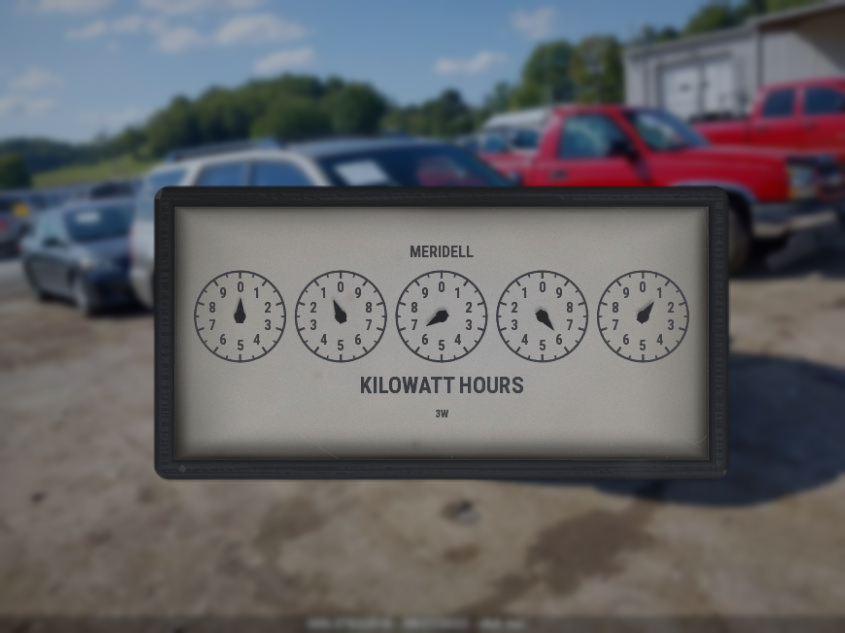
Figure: 661 kWh
